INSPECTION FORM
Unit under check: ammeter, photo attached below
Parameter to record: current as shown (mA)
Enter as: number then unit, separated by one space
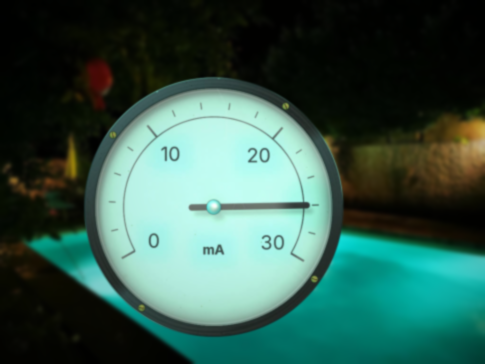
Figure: 26 mA
